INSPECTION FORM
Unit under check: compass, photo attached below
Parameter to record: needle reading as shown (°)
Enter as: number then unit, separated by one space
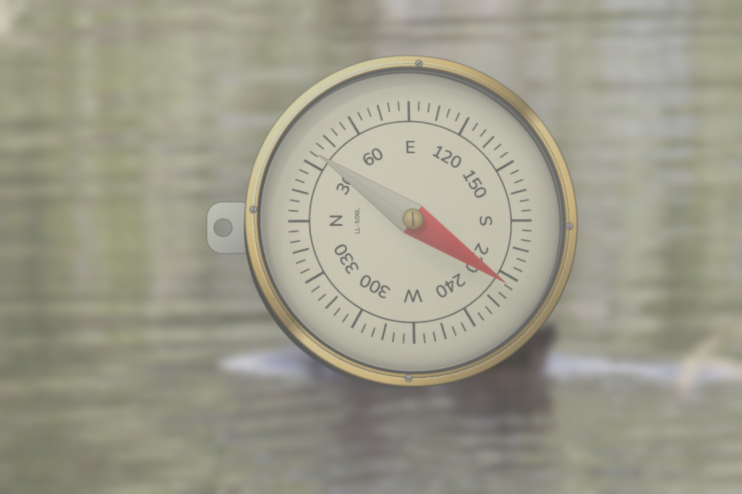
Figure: 215 °
